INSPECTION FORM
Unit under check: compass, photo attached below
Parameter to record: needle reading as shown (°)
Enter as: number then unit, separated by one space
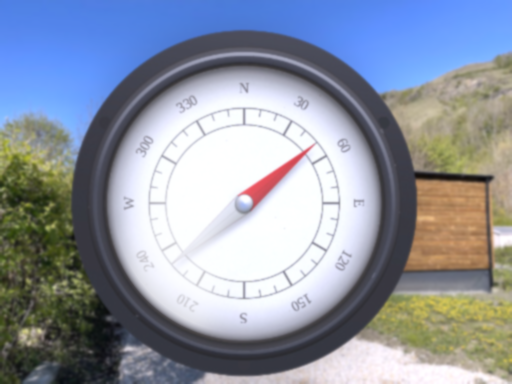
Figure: 50 °
